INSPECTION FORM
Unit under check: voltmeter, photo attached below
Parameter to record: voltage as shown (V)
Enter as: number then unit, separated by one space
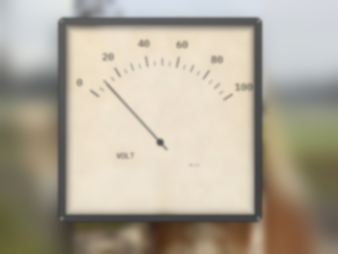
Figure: 10 V
